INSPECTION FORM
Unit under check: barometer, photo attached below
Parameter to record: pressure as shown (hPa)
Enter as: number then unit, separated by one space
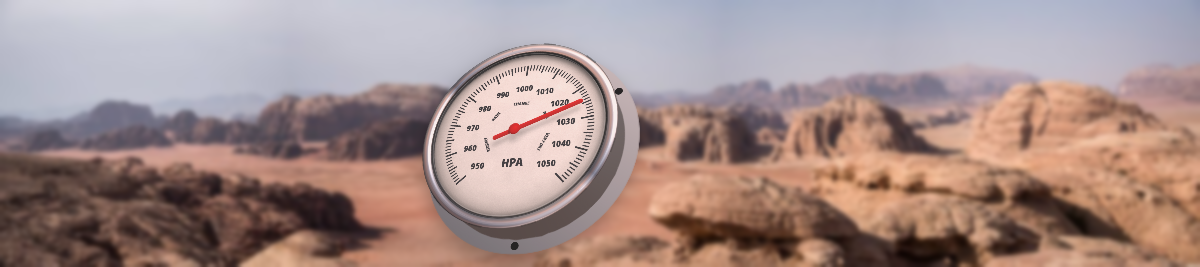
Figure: 1025 hPa
